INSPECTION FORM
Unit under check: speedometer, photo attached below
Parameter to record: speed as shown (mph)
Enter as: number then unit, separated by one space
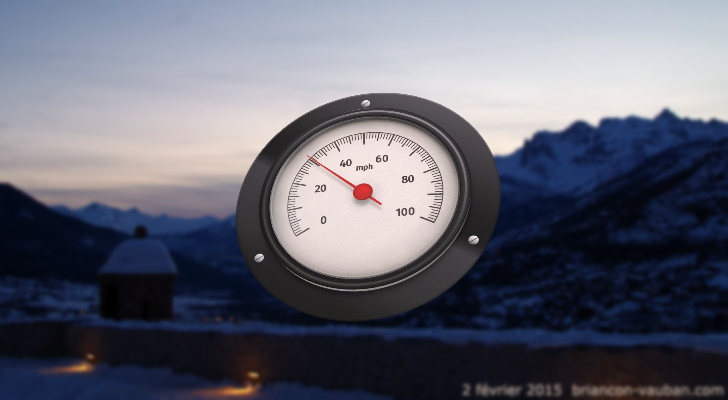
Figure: 30 mph
